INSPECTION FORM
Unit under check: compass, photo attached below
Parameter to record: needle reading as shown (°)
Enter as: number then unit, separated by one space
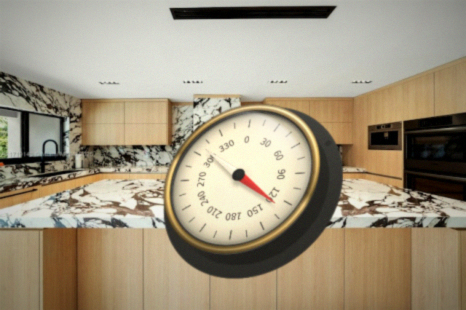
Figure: 127.5 °
